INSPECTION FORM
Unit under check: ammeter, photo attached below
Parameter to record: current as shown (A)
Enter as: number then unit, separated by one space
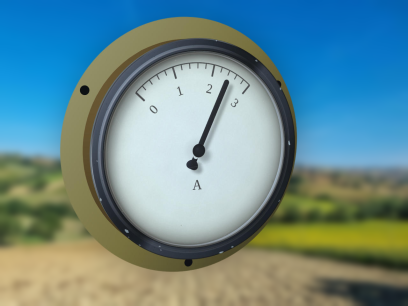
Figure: 2.4 A
